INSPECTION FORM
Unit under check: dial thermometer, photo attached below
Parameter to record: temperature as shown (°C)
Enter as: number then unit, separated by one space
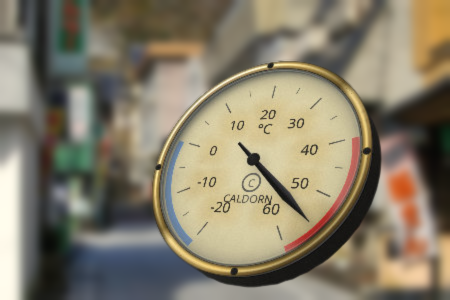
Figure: 55 °C
